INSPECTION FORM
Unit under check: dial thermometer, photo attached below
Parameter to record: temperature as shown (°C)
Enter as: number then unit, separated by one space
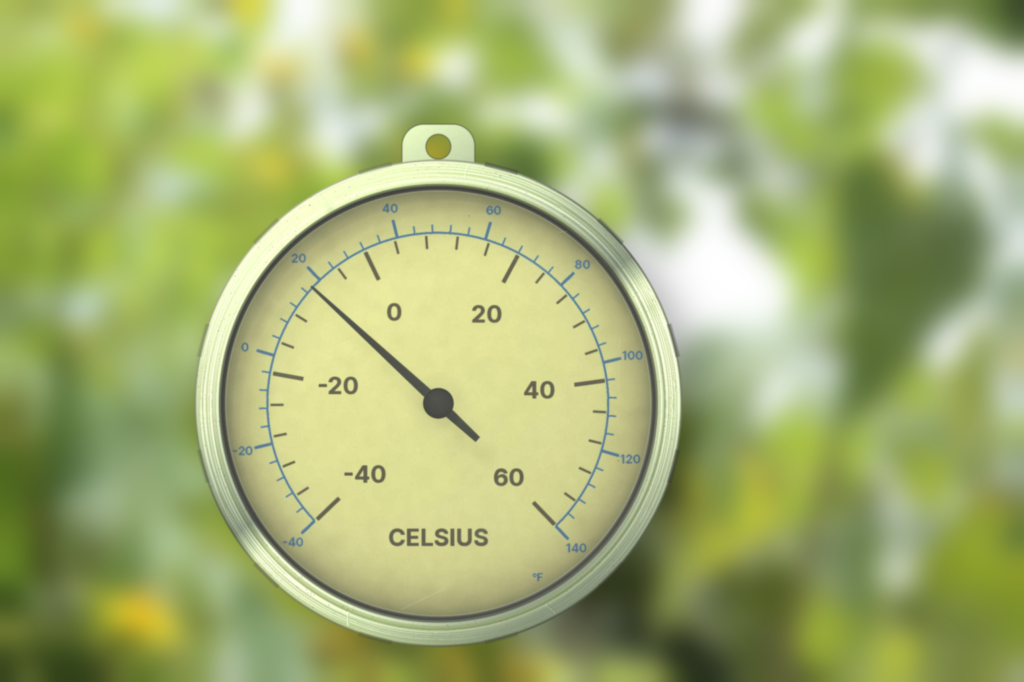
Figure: -8 °C
